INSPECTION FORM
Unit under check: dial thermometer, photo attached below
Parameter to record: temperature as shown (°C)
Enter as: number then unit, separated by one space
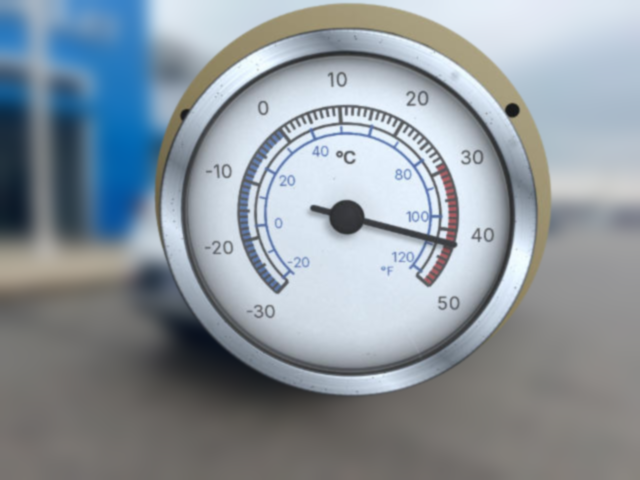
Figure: 42 °C
